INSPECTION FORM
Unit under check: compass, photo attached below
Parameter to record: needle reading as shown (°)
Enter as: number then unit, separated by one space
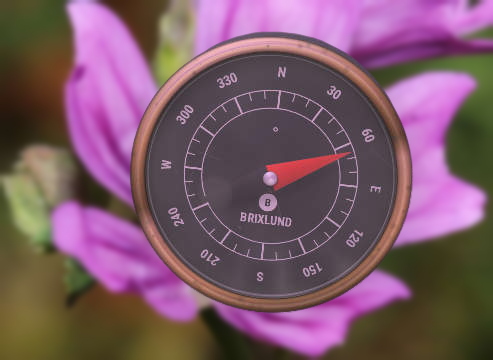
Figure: 65 °
